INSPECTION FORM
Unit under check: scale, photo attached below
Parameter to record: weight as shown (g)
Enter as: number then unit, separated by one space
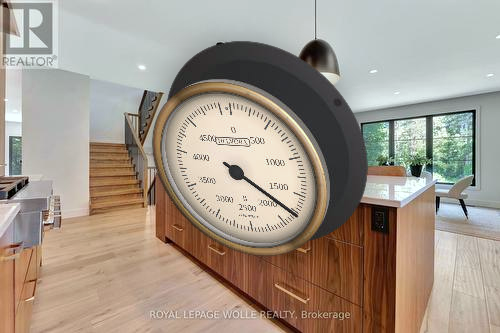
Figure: 1750 g
